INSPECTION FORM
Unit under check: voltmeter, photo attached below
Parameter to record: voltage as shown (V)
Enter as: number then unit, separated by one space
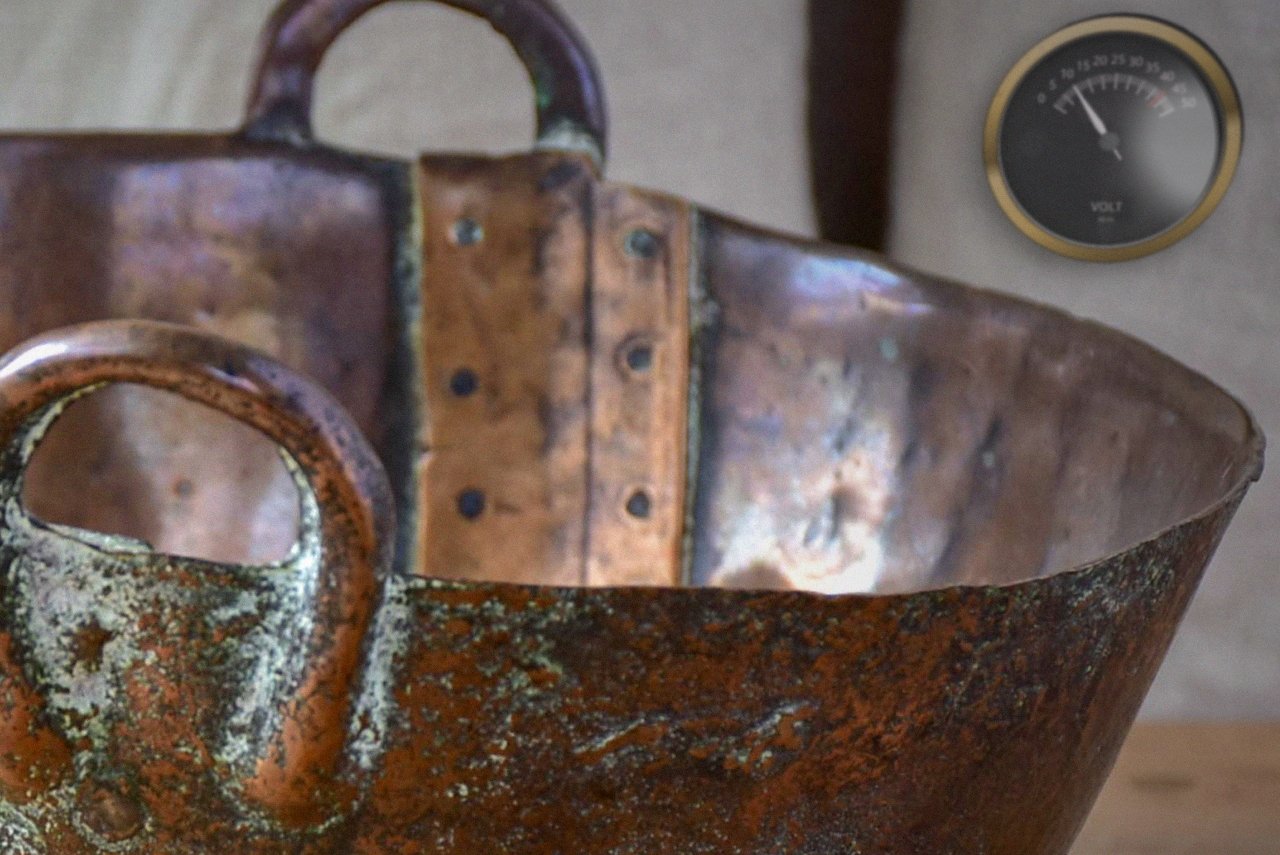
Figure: 10 V
